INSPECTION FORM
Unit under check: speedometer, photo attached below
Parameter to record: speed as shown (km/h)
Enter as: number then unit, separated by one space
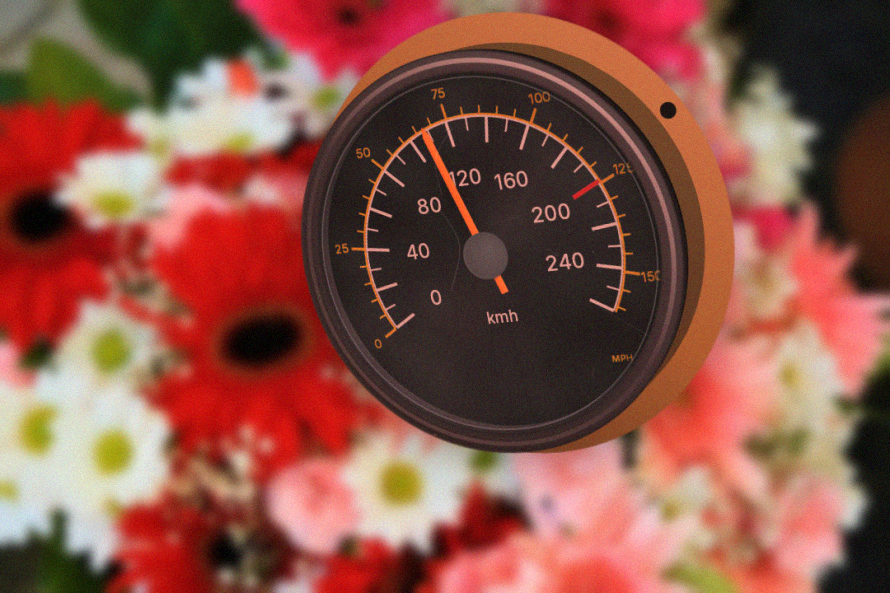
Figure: 110 km/h
